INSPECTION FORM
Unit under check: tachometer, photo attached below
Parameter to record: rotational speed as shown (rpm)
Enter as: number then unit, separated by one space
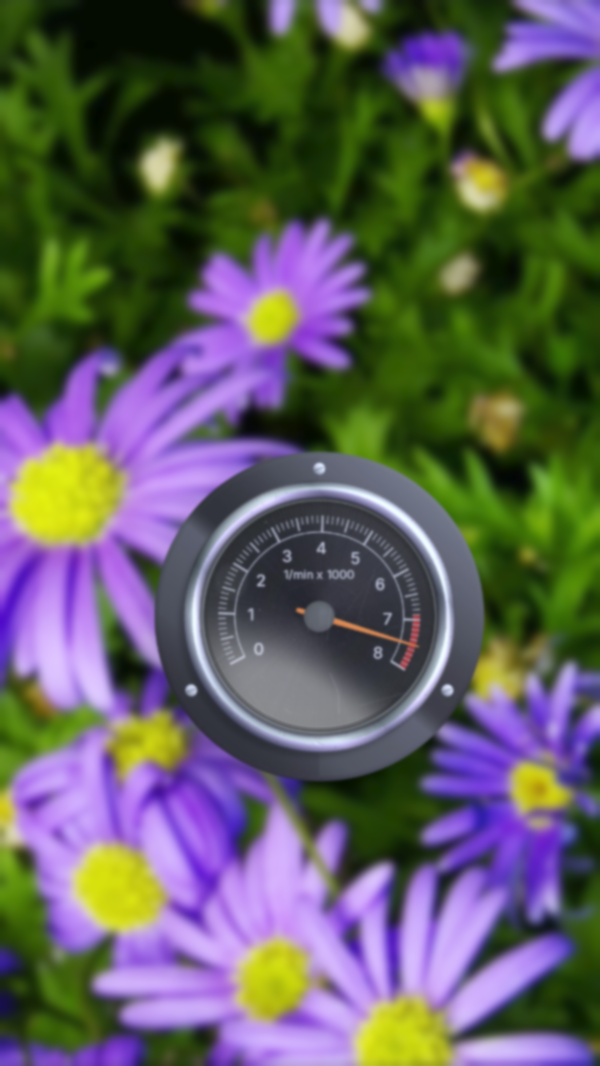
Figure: 7500 rpm
